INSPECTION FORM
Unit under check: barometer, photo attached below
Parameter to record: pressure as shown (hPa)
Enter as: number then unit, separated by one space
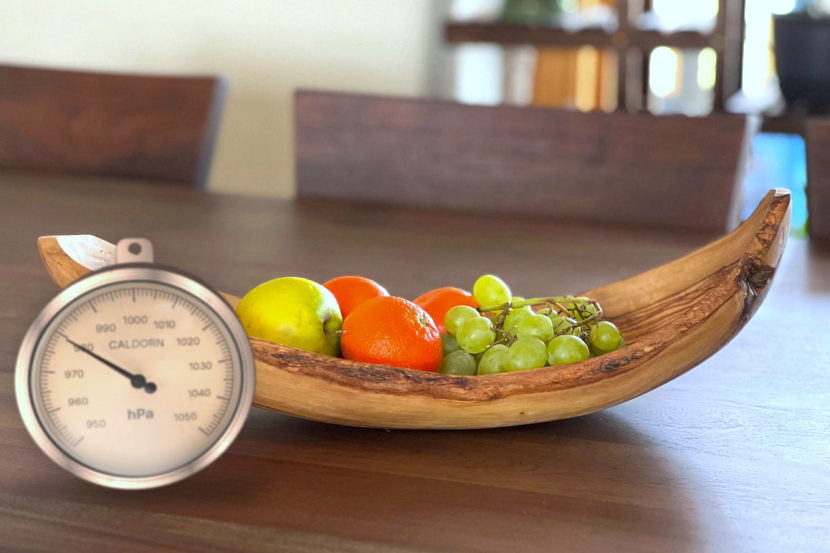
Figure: 980 hPa
